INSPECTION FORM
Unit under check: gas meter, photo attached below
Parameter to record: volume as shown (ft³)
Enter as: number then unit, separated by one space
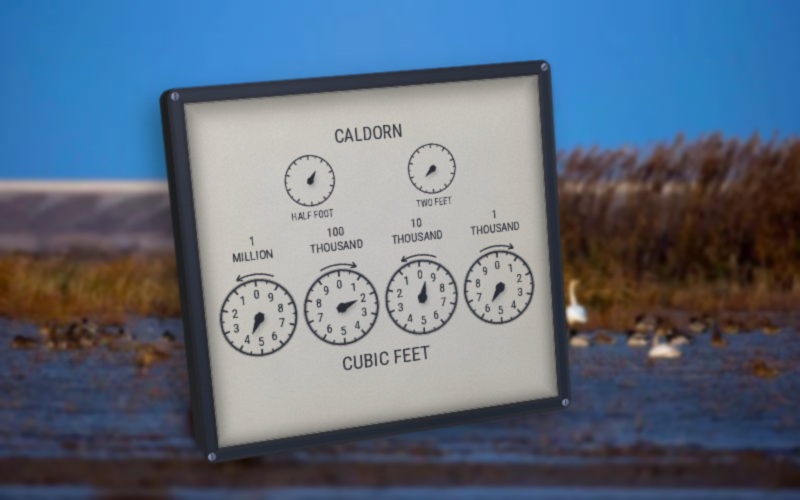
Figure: 419600 ft³
